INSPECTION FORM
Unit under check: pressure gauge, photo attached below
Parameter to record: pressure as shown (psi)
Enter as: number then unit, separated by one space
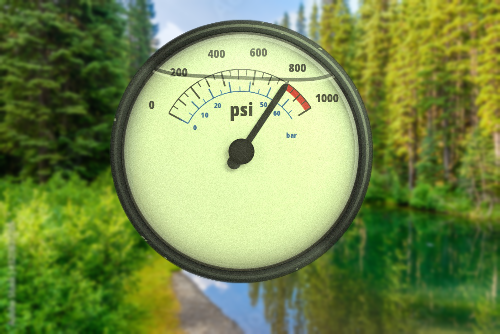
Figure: 800 psi
